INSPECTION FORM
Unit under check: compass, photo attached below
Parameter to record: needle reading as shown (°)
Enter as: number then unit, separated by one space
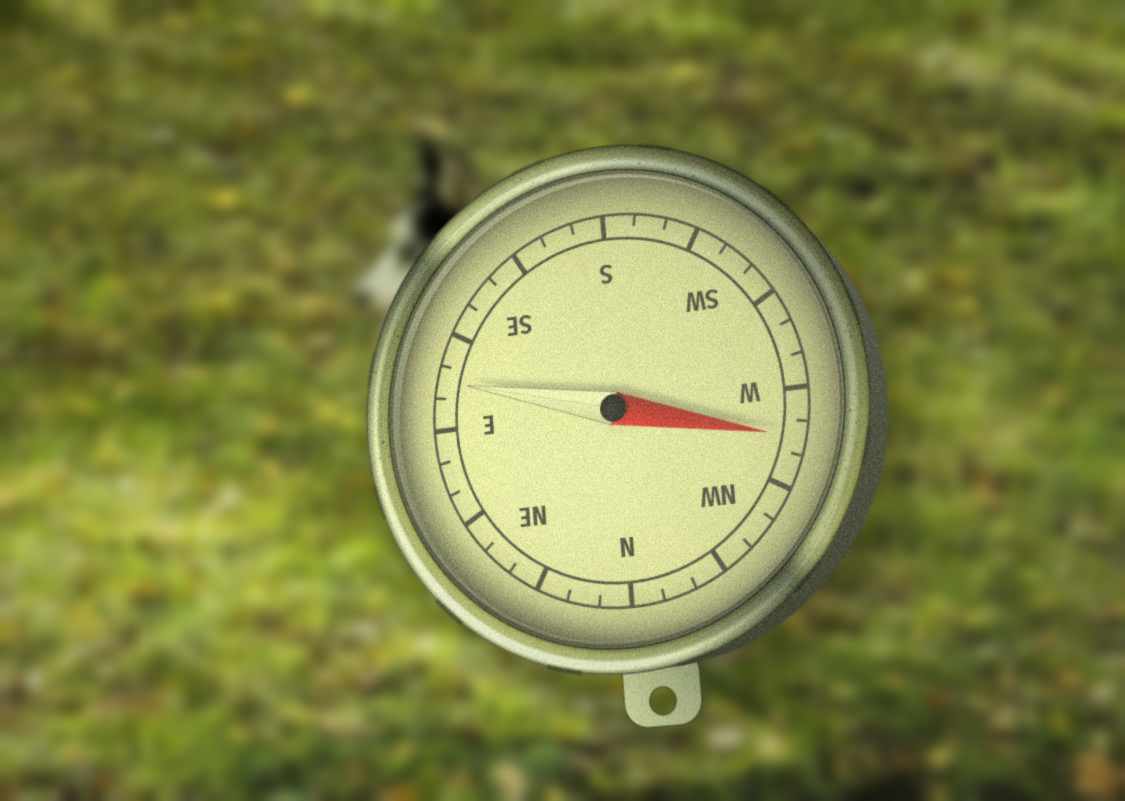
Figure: 285 °
